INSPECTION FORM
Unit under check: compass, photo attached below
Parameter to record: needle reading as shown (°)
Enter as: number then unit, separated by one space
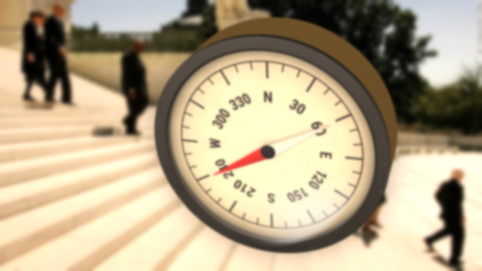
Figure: 240 °
